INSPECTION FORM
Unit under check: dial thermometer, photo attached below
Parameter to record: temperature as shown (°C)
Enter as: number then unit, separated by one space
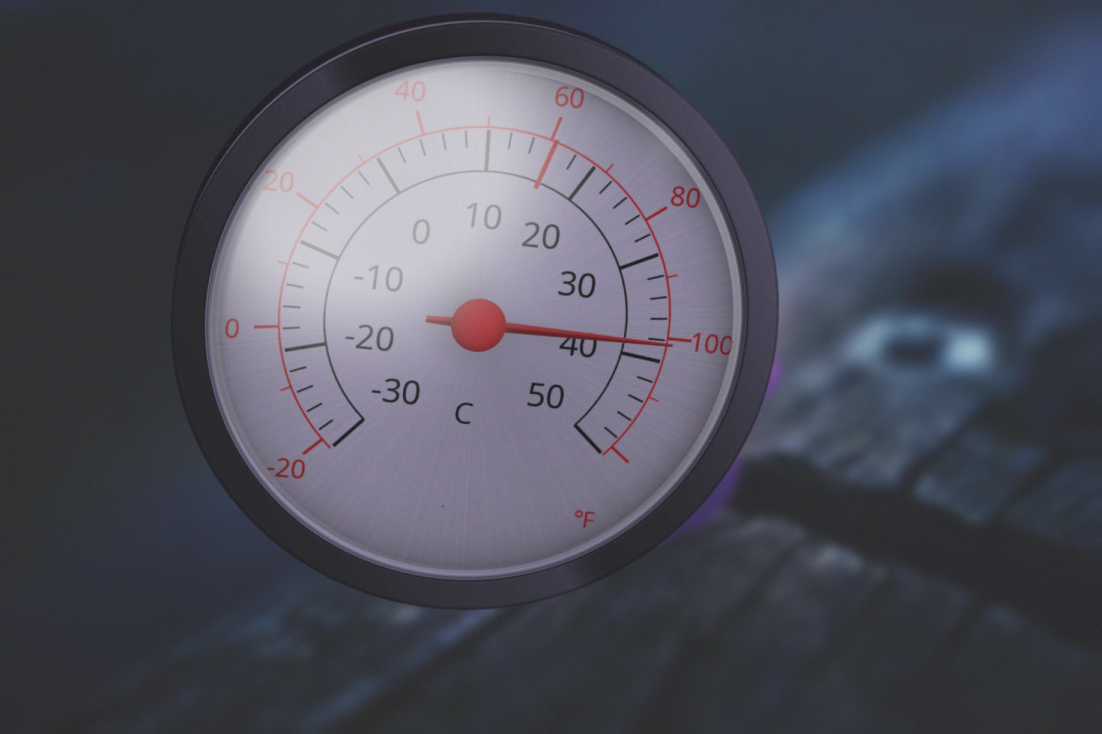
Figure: 38 °C
